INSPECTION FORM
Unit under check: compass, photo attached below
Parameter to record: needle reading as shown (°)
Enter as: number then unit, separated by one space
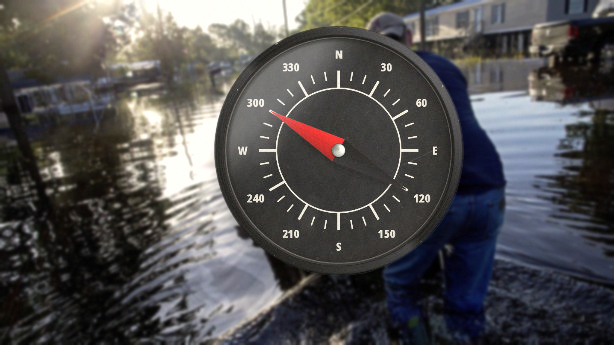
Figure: 300 °
